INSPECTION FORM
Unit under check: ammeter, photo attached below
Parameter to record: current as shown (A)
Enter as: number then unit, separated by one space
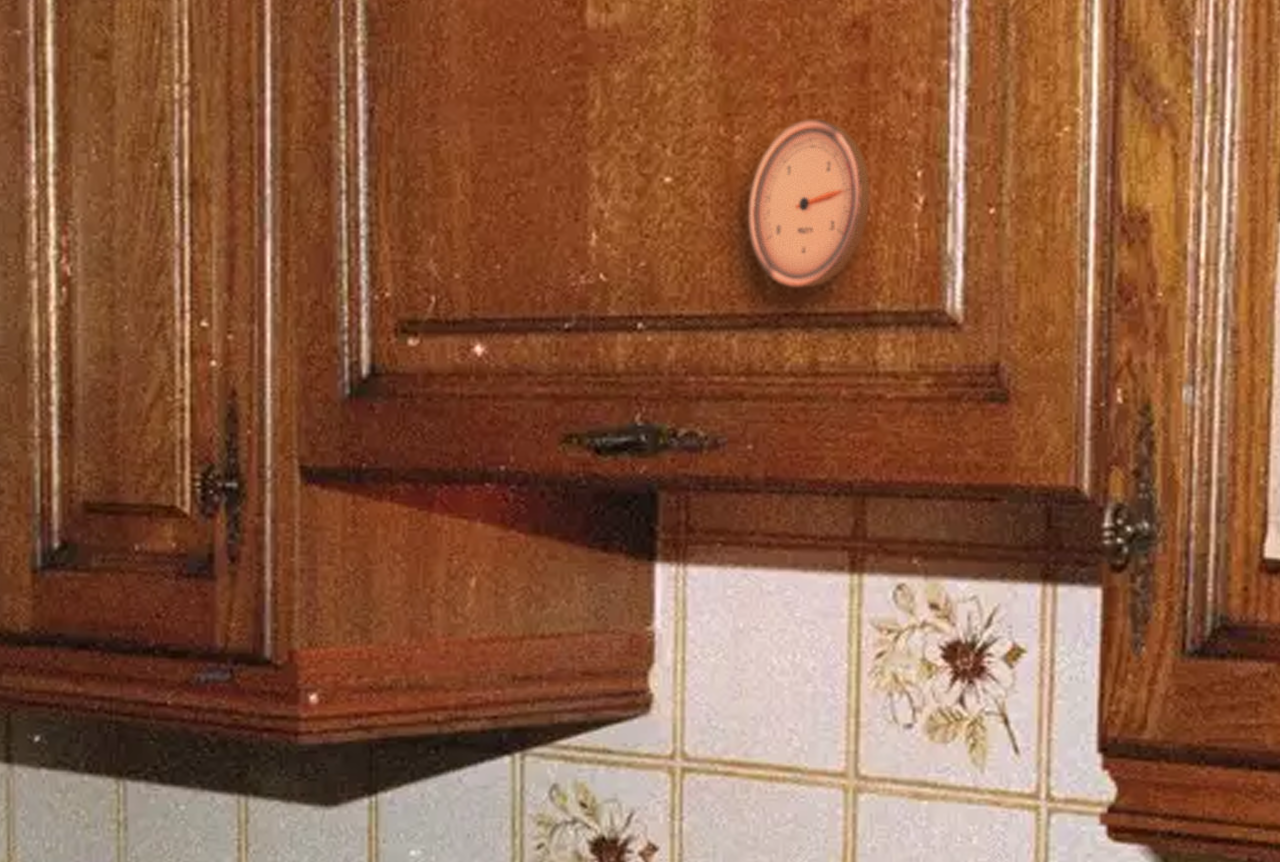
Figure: 2.5 A
